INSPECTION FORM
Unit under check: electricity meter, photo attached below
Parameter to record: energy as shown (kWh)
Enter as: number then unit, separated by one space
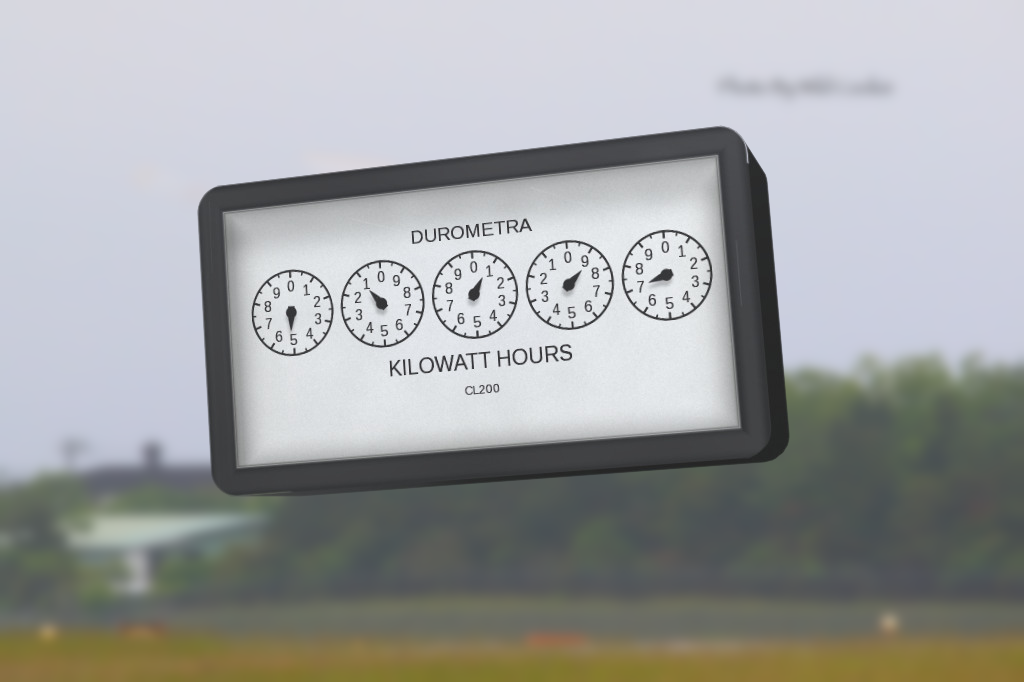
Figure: 51087 kWh
